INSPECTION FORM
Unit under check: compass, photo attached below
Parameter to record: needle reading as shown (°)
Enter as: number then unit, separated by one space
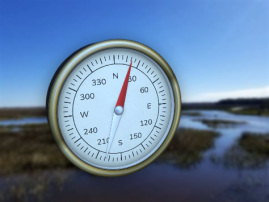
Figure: 20 °
